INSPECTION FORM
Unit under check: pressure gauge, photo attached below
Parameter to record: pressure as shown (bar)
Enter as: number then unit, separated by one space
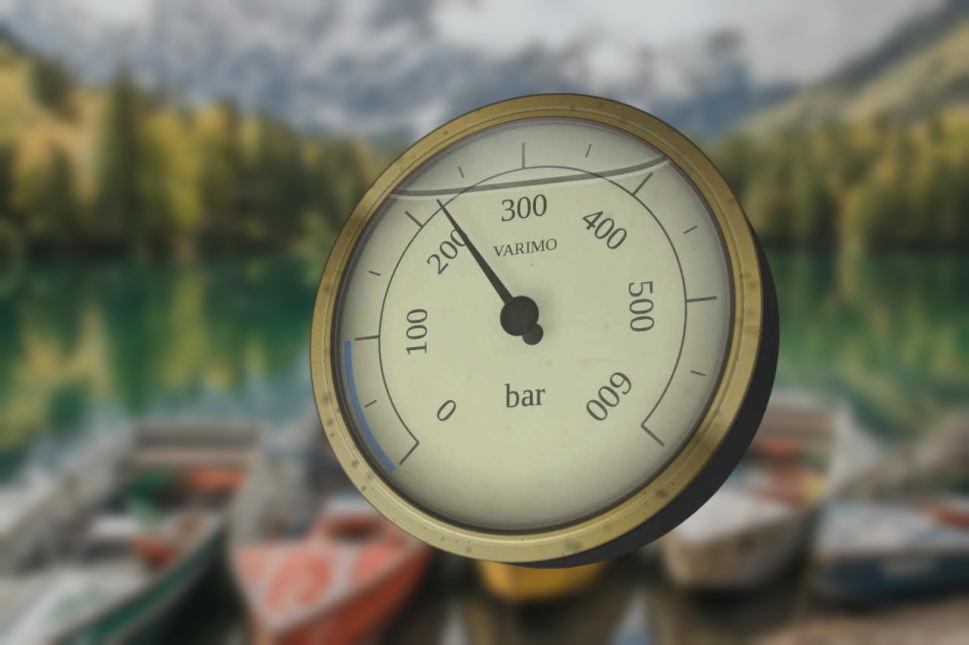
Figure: 225 bar
